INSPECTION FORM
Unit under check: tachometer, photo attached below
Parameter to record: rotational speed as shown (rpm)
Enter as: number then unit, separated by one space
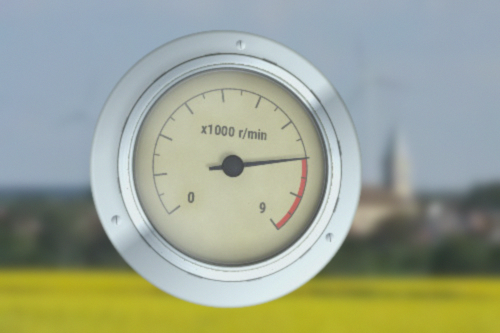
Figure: 7000 rpm
